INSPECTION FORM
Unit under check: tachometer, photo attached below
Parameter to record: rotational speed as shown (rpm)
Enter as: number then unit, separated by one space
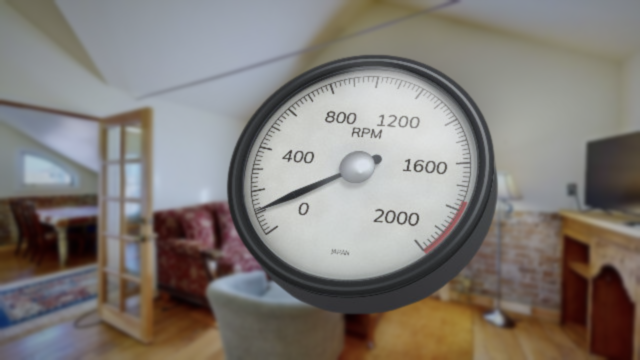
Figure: 100 rpm
